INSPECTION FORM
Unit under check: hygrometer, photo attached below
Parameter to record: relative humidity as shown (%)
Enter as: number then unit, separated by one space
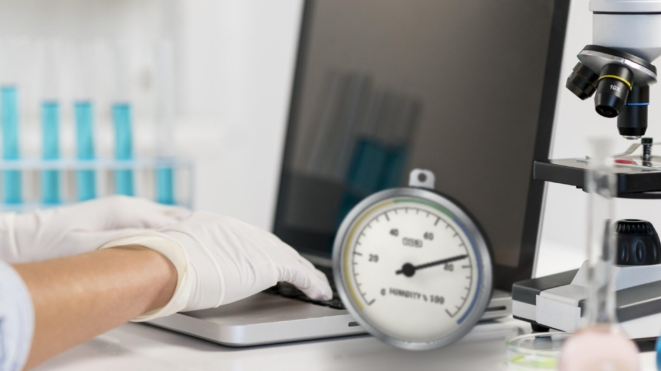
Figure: 76 %
